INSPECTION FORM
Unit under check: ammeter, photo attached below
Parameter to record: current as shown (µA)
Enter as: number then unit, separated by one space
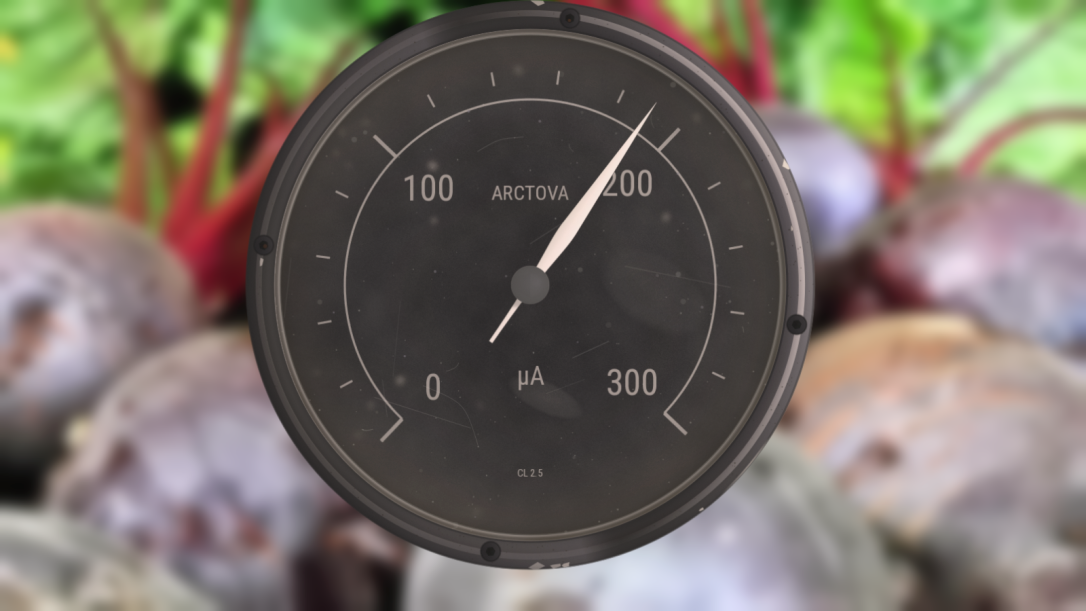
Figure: 190 µA
